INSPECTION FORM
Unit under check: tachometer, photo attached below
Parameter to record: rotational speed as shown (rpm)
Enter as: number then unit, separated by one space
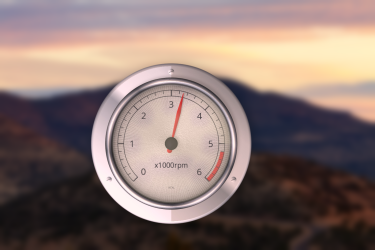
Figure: 3300 rpm
